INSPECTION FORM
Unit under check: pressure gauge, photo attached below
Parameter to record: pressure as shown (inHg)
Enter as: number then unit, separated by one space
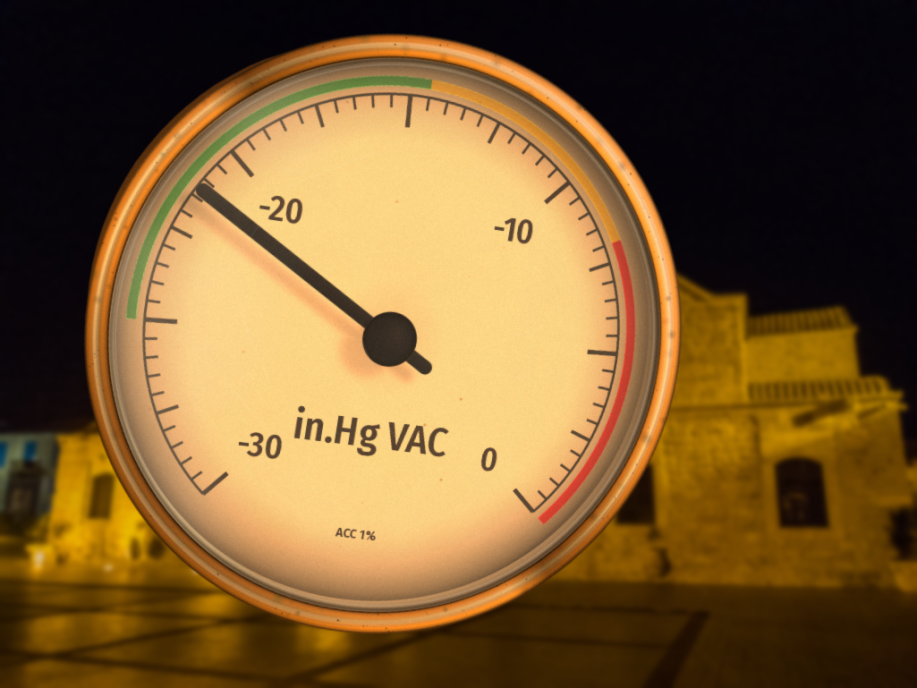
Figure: -21.25 inHg
